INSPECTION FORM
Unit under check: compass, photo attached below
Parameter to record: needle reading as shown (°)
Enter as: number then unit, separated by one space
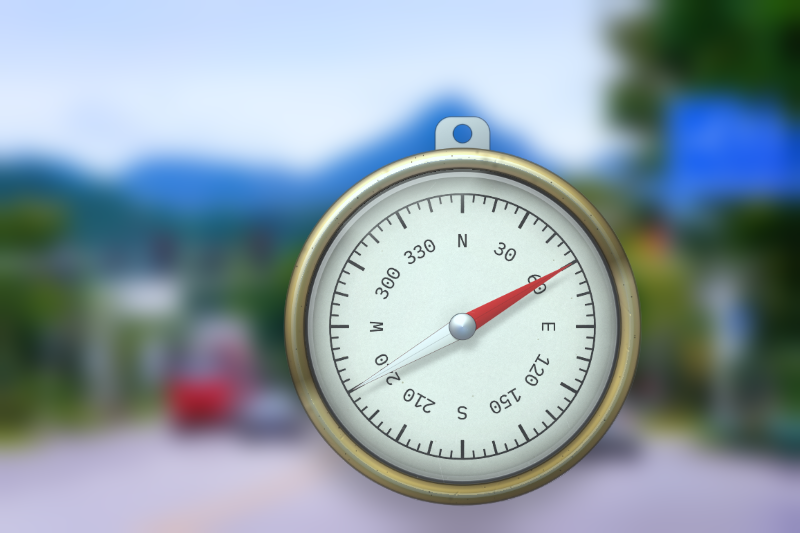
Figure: 60 °
